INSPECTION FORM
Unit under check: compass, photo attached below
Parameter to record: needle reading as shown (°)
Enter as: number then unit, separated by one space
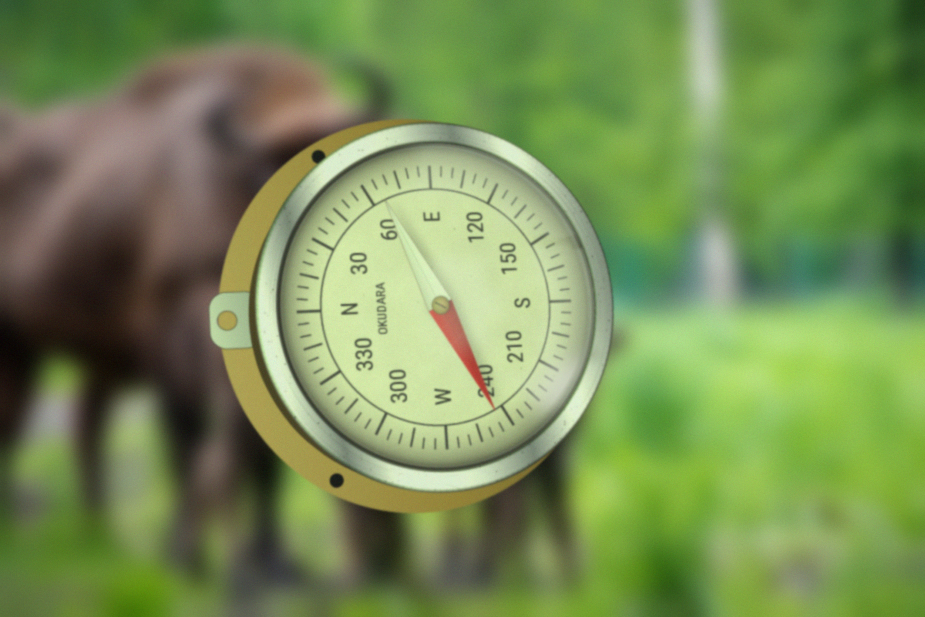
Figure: 245 °
